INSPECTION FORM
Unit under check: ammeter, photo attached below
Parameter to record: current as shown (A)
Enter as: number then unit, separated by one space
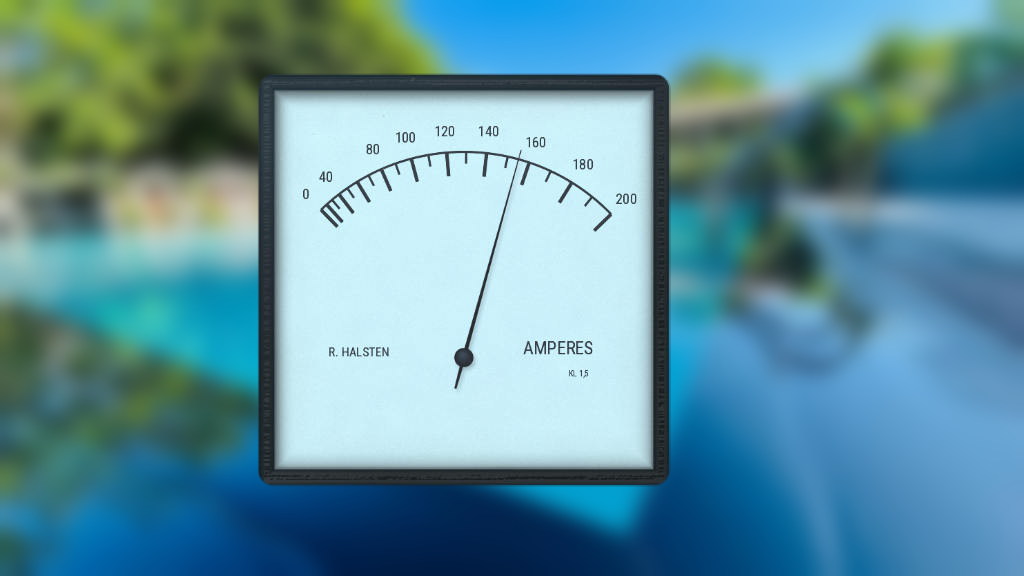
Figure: 155 A
